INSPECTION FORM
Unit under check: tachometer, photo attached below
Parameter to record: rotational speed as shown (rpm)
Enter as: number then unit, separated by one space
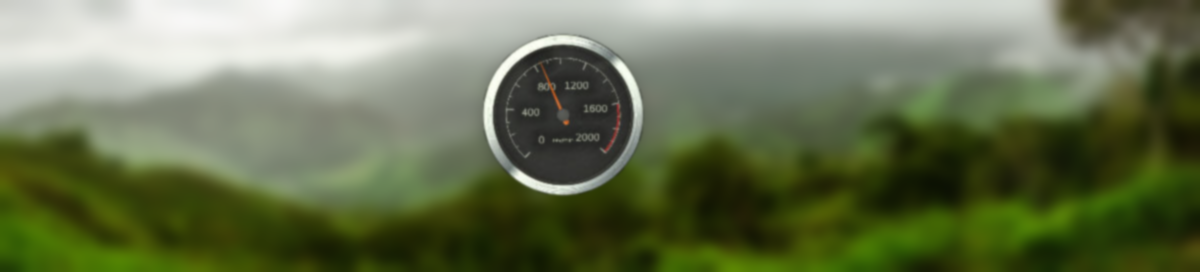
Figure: 850 rpm
